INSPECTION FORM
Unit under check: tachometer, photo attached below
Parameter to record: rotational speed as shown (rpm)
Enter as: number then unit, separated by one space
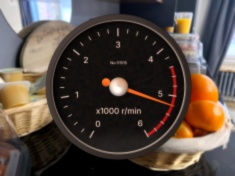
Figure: 5200 rpm
